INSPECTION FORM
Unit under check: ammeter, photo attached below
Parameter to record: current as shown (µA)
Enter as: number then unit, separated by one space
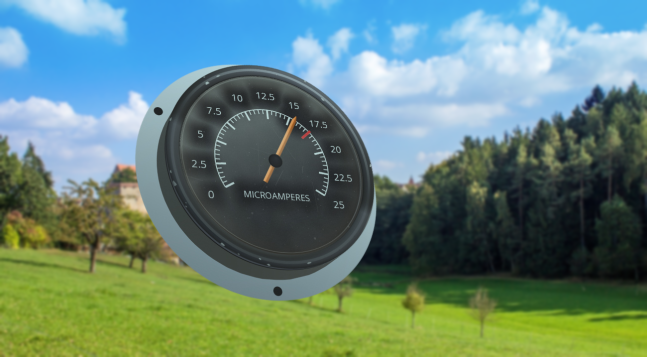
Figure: 15.5 µA
